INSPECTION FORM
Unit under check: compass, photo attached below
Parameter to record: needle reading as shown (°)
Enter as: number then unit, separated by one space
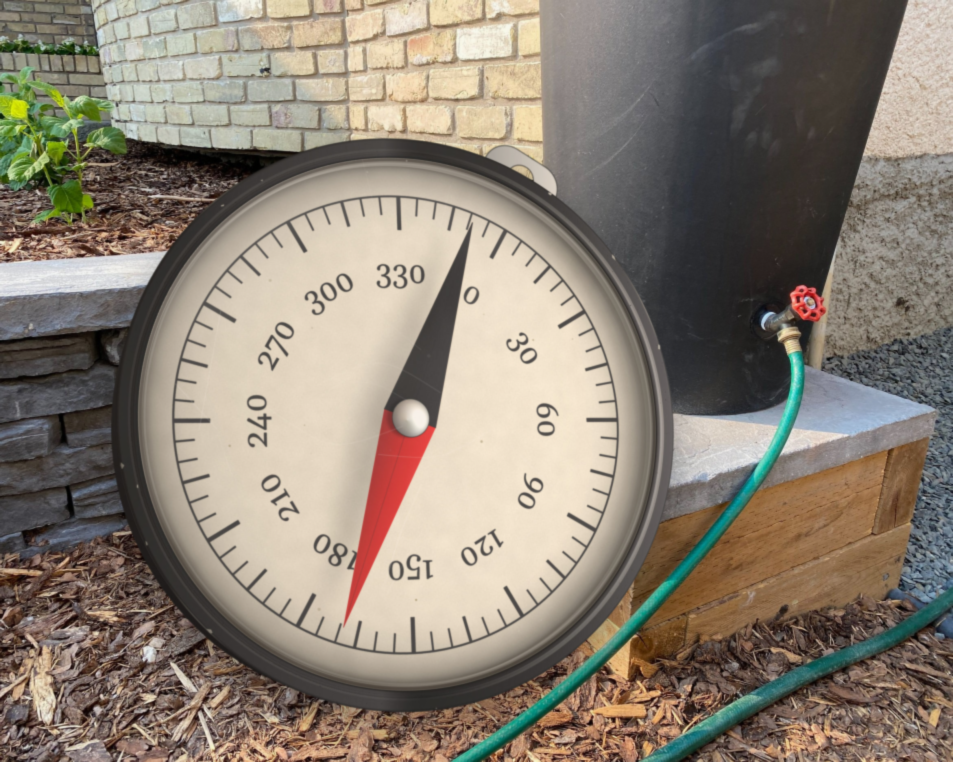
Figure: 170 °
